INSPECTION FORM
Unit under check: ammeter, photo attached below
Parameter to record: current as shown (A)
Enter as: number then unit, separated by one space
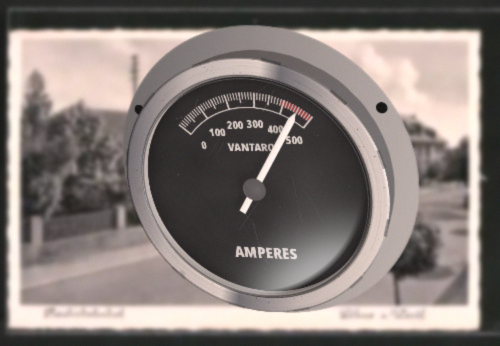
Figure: 450 A
